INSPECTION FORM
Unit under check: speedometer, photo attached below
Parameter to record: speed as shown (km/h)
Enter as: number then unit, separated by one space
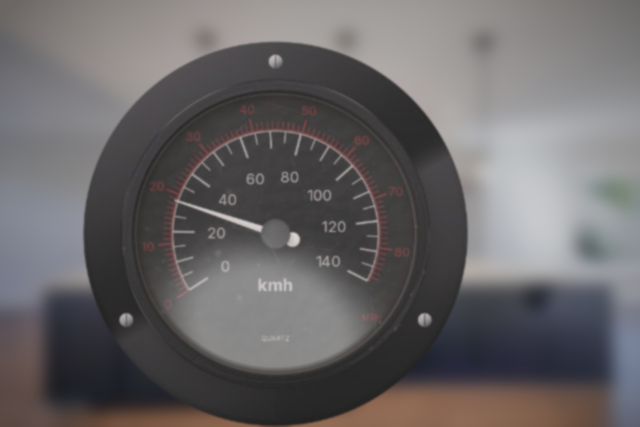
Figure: 30 km/h
